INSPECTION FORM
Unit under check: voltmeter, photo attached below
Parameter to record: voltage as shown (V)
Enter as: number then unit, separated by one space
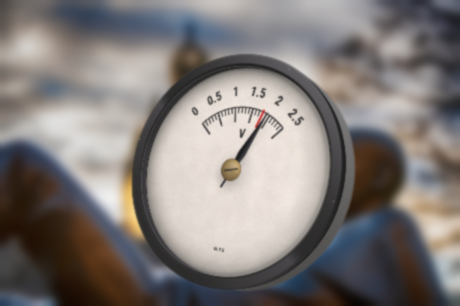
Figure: 2 V
